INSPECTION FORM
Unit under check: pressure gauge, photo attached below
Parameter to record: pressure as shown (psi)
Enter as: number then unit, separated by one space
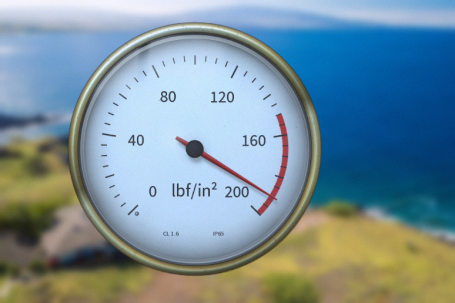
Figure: 190 psi
